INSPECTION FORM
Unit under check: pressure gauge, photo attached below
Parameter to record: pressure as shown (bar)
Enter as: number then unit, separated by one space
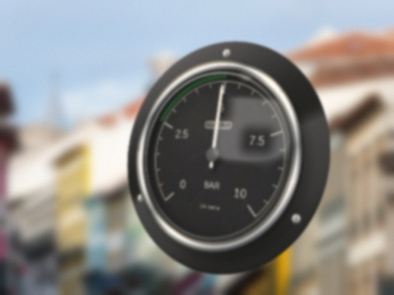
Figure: 5 bar
